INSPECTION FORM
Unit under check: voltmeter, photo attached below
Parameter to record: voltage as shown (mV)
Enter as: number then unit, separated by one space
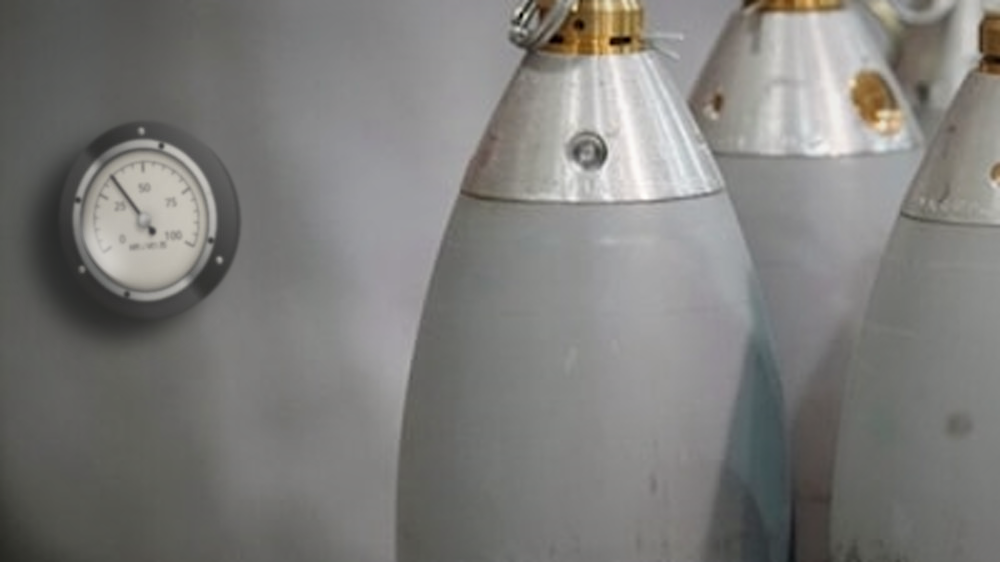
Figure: 35 mV
